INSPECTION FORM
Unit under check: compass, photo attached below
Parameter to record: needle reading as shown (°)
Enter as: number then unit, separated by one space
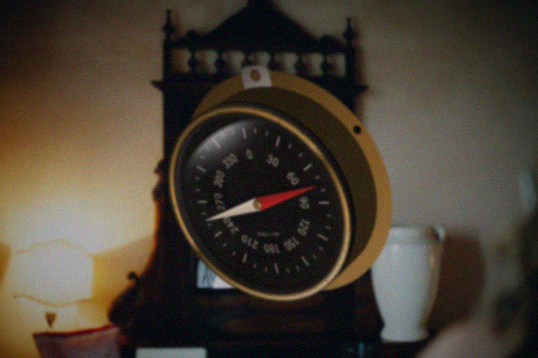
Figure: 75 °
